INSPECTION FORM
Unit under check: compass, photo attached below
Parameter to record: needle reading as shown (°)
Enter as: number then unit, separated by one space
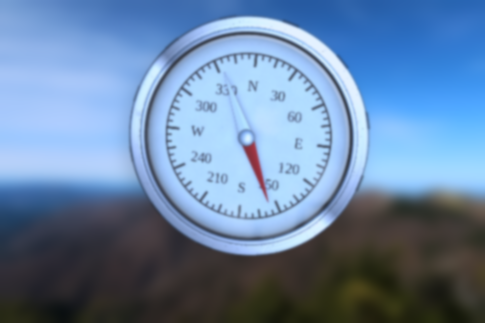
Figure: 155 °
